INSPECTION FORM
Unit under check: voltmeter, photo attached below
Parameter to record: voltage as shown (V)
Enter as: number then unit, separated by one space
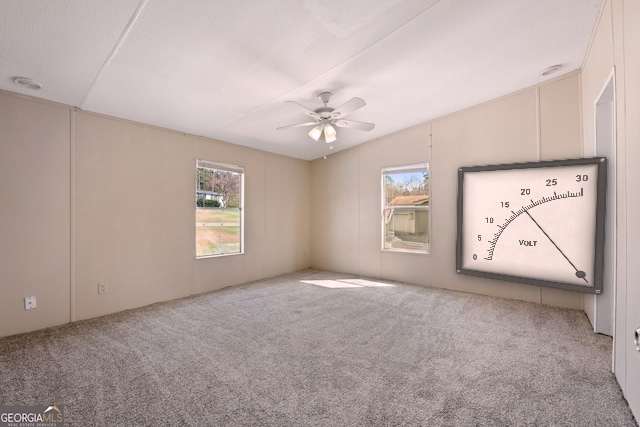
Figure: 17.5 V
